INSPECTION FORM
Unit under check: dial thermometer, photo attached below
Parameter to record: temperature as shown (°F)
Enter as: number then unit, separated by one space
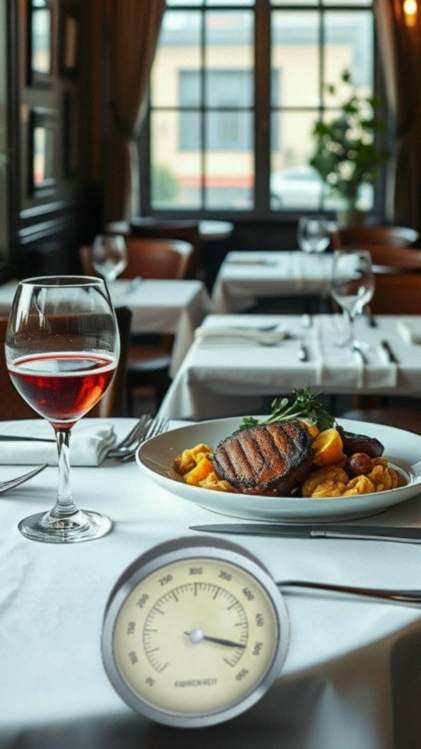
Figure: 500 °F
